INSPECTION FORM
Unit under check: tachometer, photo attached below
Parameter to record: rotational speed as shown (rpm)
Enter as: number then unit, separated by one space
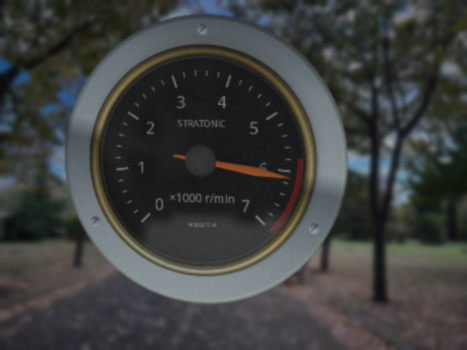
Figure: 6100 rpm
